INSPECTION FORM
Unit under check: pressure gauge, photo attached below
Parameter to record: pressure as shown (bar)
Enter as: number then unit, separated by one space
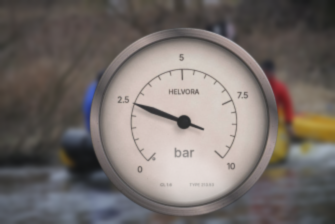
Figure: 2.5 bar
